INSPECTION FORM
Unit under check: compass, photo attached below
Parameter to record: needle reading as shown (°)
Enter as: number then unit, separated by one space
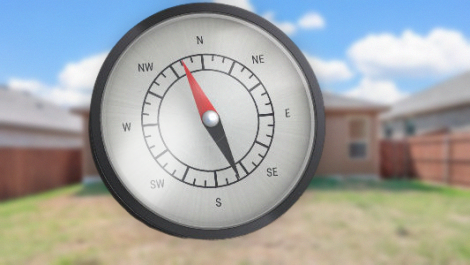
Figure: 340 °
